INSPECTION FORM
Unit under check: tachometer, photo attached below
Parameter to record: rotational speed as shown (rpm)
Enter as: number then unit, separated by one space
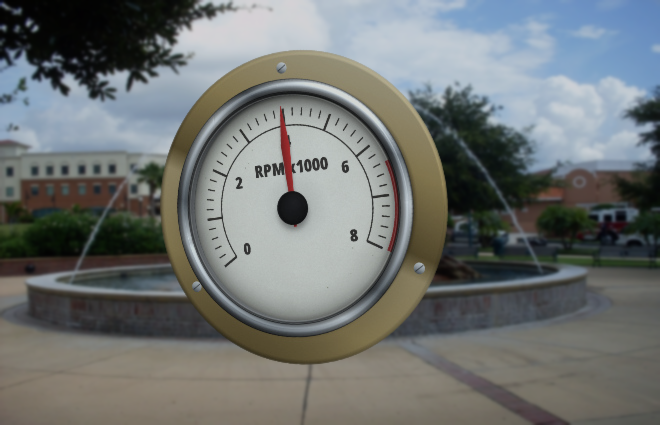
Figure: 4000 rpm
